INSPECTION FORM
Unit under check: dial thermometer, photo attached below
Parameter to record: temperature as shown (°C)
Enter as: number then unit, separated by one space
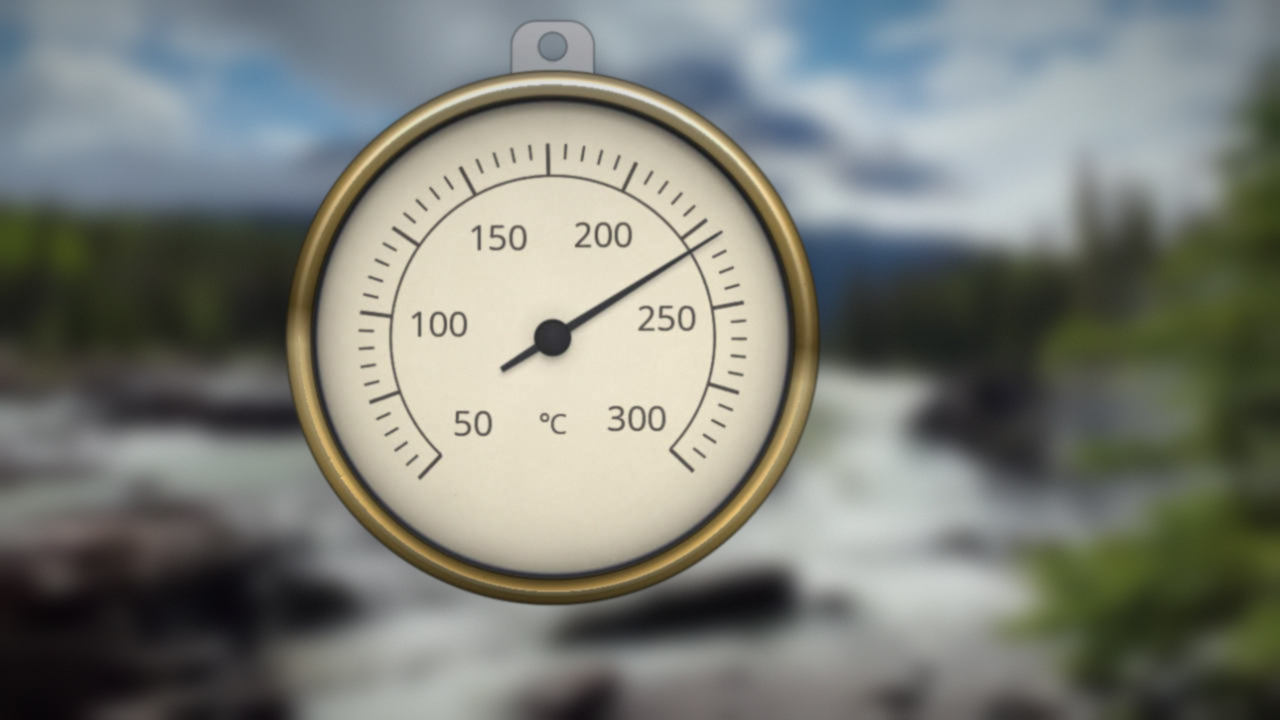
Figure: 230 °C
